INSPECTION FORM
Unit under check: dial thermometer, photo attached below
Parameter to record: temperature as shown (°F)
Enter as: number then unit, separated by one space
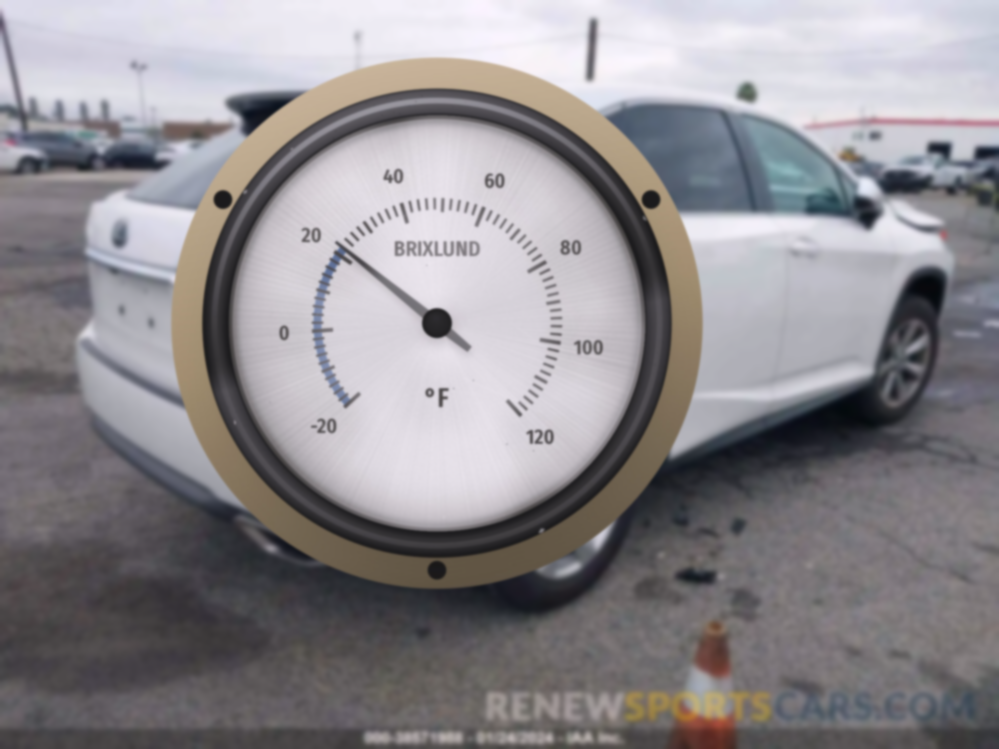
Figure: 22 °F
